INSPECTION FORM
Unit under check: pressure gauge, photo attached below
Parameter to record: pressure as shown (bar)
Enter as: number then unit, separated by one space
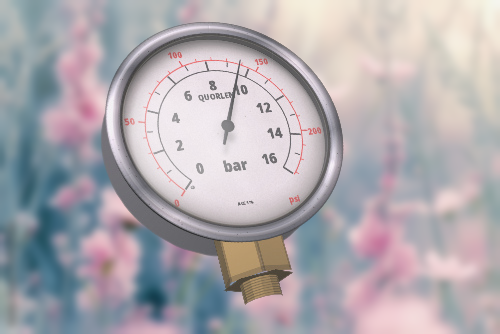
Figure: 9.5 bar
